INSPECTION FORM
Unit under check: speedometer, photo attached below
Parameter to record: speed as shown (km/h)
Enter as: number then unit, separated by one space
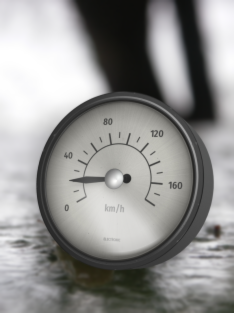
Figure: 20 km/h
